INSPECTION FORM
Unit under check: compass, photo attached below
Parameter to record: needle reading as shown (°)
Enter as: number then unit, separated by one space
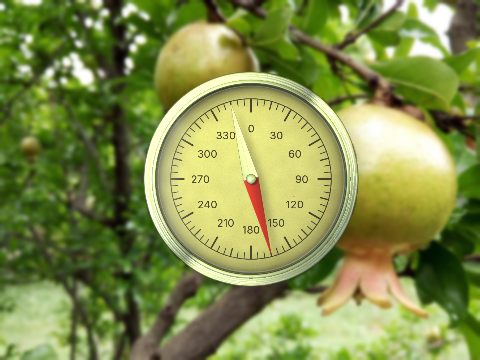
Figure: 165 °
